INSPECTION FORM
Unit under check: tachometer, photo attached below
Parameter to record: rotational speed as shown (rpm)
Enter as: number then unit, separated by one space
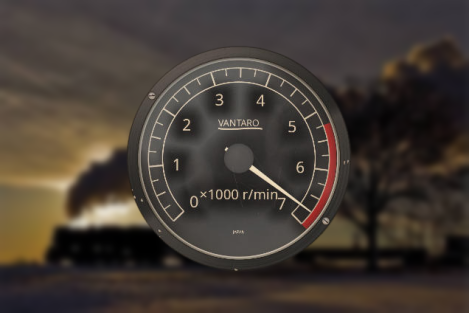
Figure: 6750 rpm
